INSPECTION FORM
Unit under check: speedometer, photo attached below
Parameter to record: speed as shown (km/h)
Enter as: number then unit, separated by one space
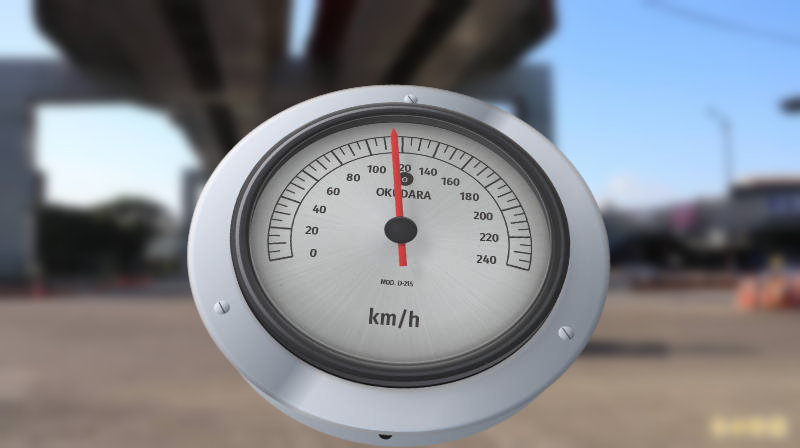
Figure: 115 km/h
